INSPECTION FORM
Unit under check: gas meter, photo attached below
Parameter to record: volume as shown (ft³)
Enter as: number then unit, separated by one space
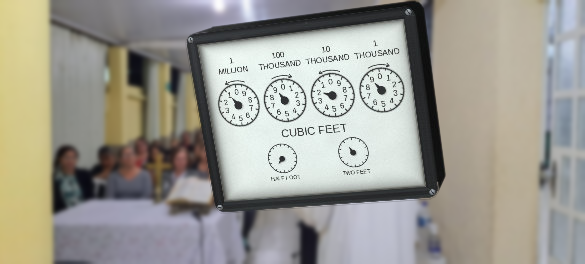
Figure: 91900 ft³
